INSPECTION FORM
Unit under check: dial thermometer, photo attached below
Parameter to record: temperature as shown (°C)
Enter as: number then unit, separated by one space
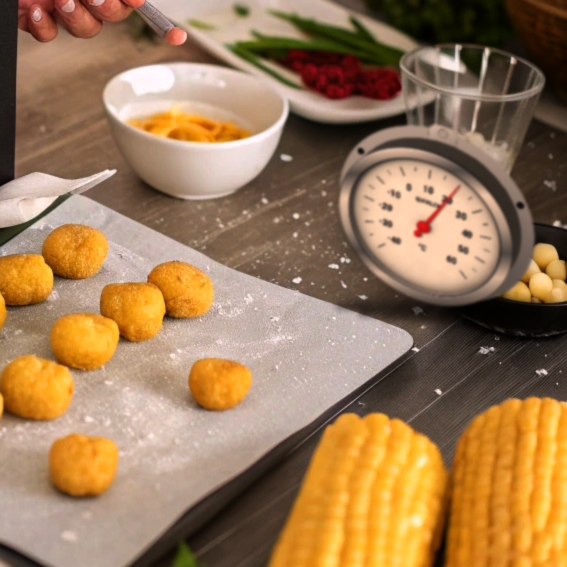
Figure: 20 °C
